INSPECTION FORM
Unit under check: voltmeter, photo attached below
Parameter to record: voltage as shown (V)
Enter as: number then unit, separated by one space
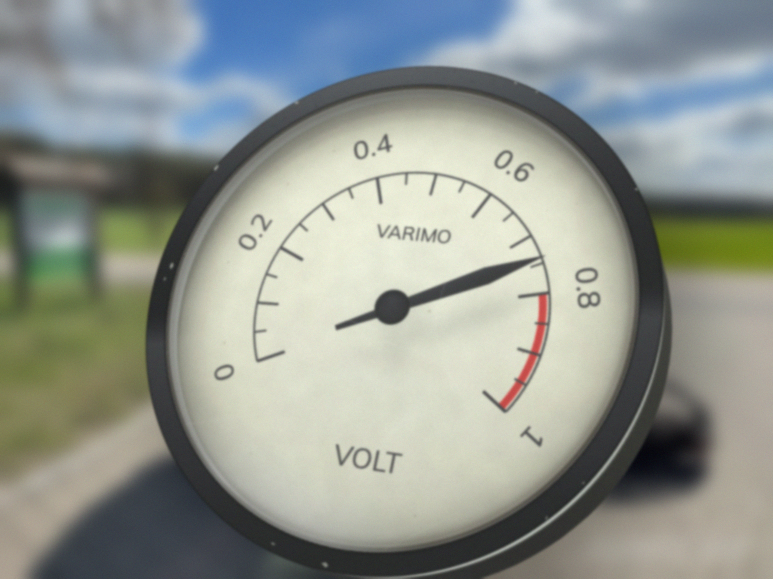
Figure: 0.75 V
